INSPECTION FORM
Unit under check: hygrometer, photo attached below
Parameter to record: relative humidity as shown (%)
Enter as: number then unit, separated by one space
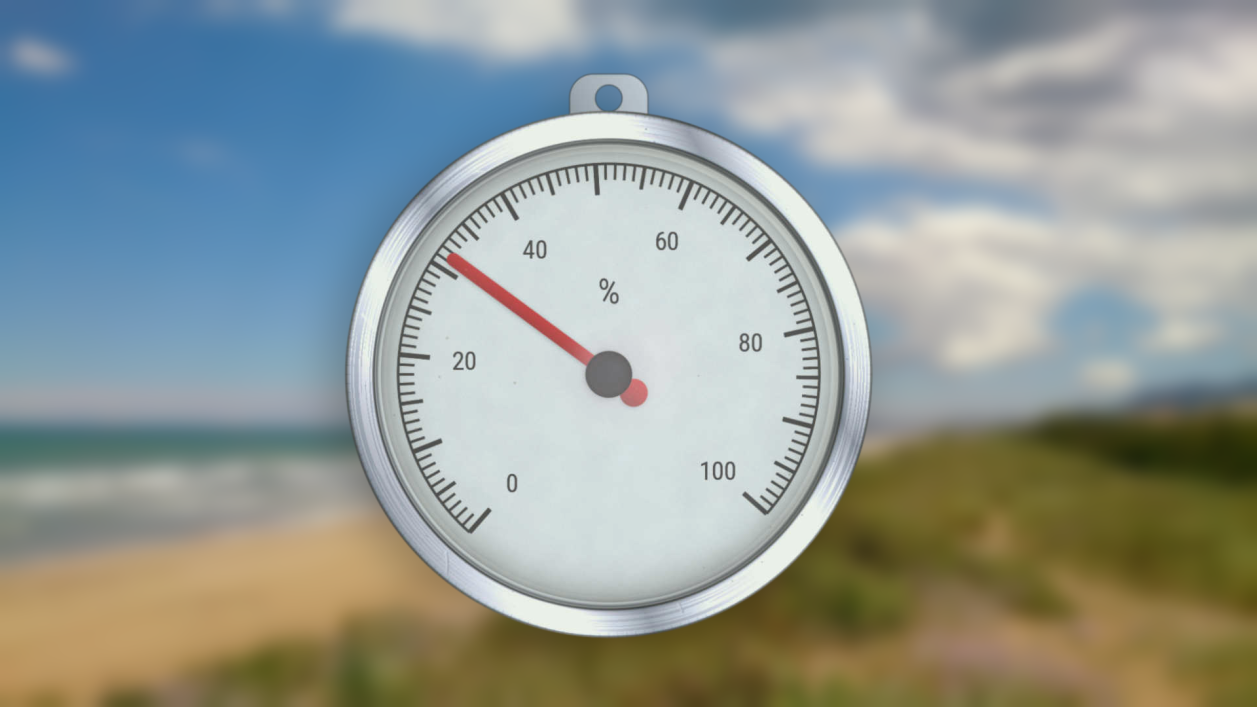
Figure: 31.5 %
